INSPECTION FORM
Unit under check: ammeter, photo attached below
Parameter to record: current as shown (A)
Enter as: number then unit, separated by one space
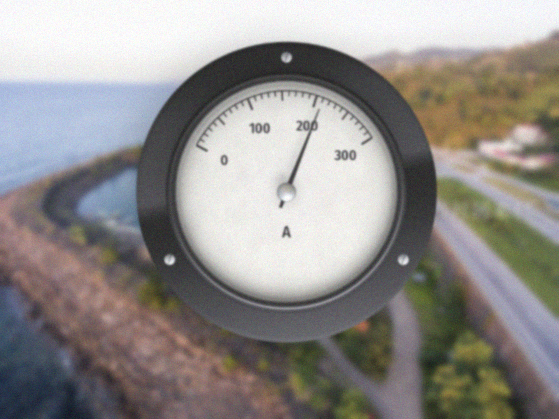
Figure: 210 A
